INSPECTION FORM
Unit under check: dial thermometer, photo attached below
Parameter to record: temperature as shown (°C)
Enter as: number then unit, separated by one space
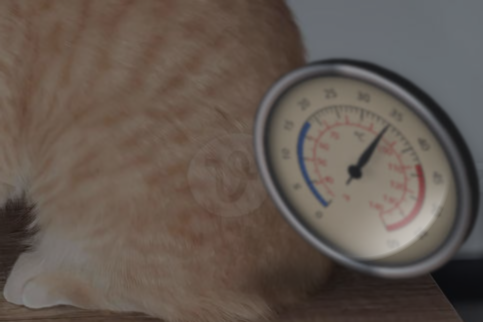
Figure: 35 °C
